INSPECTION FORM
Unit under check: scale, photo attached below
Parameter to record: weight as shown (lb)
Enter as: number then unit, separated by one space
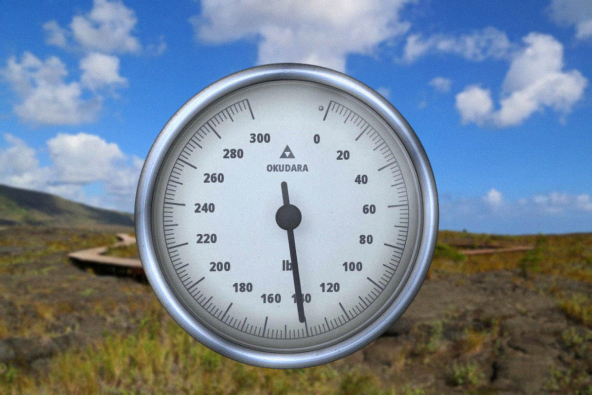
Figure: 142 lb
